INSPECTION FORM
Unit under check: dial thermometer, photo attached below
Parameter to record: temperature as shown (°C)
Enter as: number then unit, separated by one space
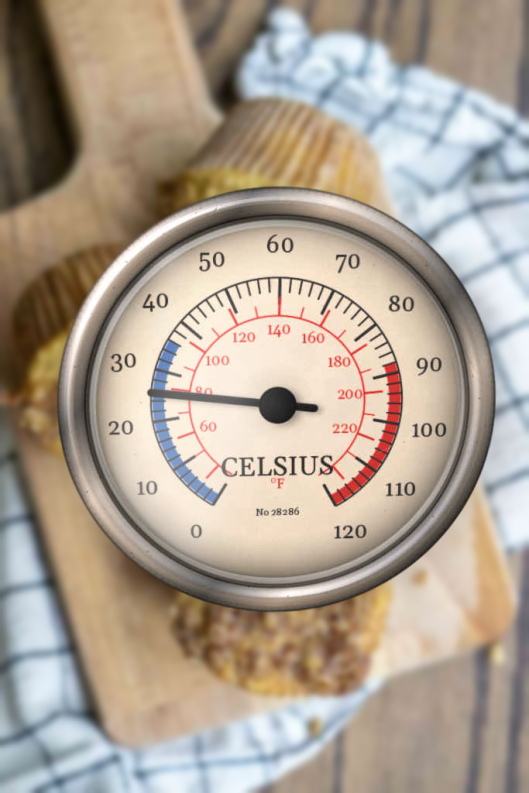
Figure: 26 °C
